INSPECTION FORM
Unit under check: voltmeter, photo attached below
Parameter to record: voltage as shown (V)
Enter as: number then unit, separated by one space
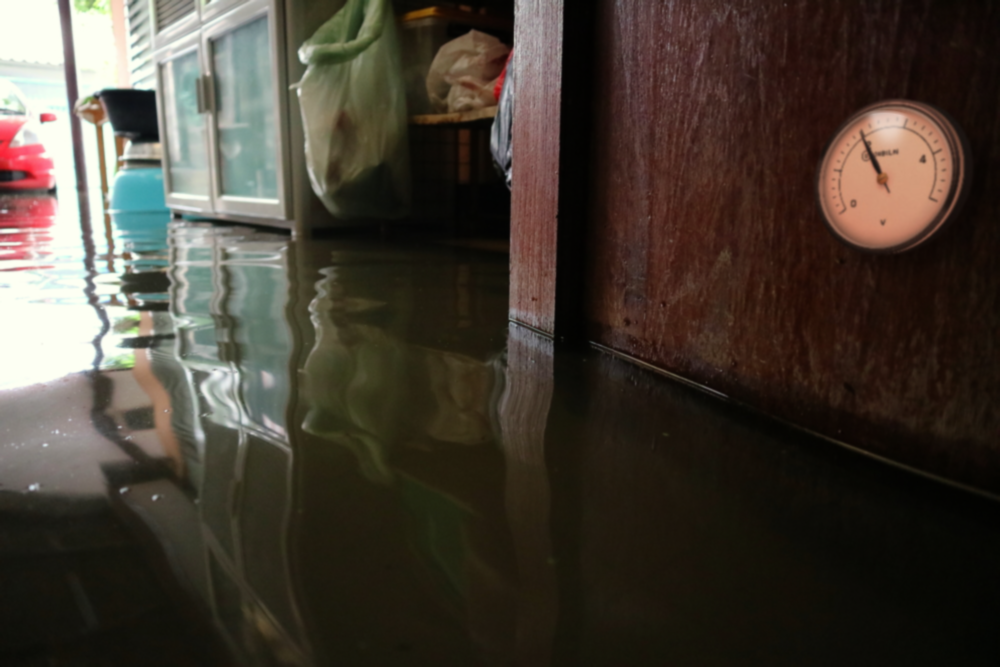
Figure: 2 V
